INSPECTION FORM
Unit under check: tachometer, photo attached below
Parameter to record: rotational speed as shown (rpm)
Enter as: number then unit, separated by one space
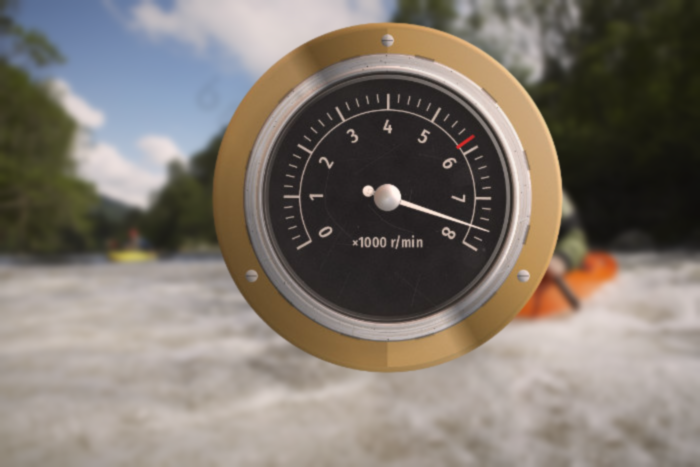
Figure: 7600 rpm
